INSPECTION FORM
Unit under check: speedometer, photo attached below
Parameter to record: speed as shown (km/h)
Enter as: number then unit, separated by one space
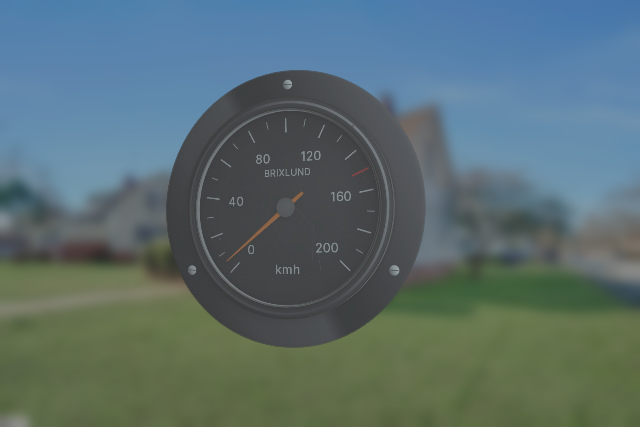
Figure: 5 km/h
